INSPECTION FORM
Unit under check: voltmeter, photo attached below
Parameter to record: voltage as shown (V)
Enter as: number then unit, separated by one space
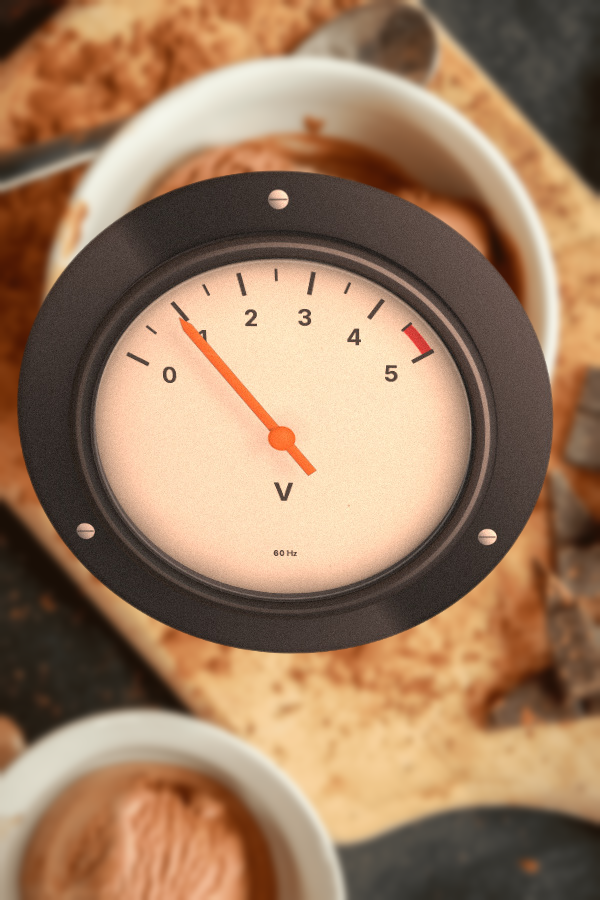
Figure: 1 V
